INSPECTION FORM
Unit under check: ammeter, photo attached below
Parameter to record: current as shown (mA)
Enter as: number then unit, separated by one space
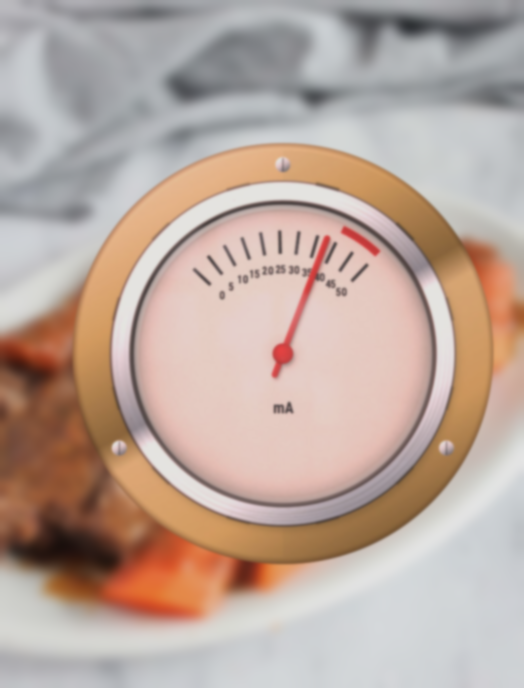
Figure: 37.5 mA
